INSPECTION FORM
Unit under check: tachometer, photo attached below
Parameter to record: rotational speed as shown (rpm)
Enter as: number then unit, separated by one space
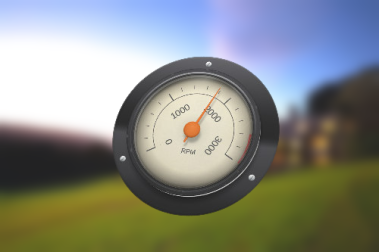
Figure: 1800 rpm
